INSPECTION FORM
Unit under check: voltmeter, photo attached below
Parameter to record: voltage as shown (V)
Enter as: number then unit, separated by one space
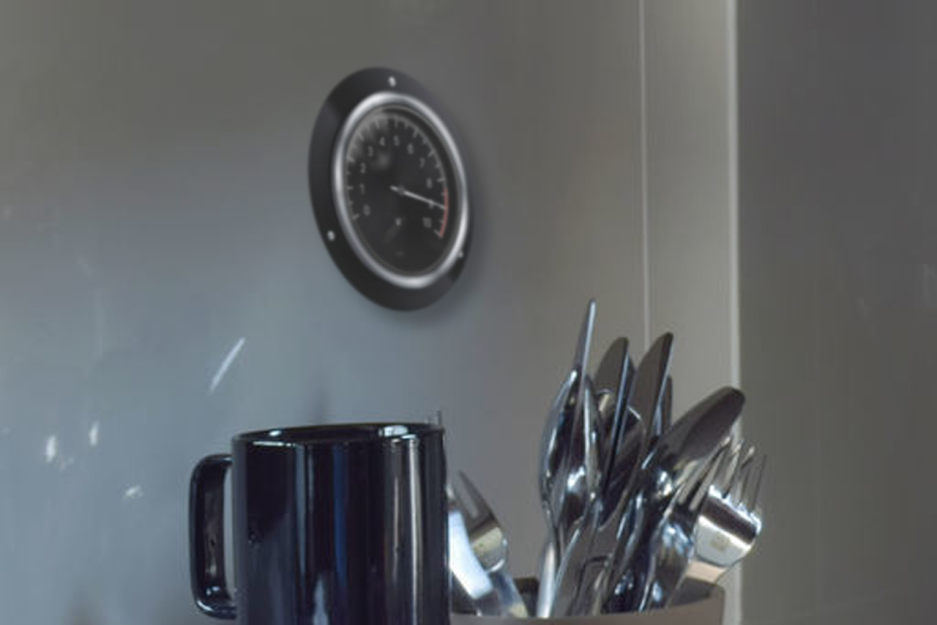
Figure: 9 V
